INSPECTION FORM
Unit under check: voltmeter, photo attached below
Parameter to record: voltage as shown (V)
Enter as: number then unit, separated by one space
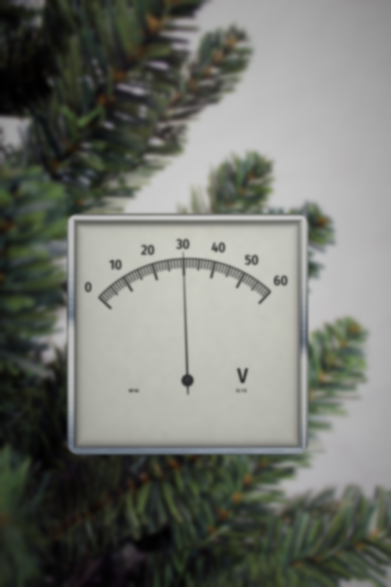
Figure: 30 V
